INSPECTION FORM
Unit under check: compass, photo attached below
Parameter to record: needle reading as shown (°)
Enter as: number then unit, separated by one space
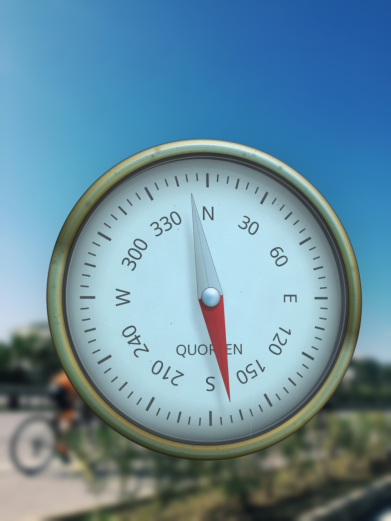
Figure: 170 °
